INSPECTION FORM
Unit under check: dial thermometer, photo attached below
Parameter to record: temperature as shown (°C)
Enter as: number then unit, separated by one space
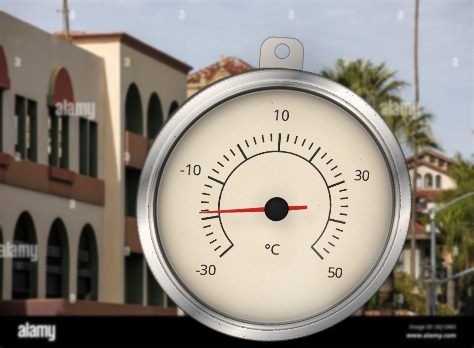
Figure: -18 °C
